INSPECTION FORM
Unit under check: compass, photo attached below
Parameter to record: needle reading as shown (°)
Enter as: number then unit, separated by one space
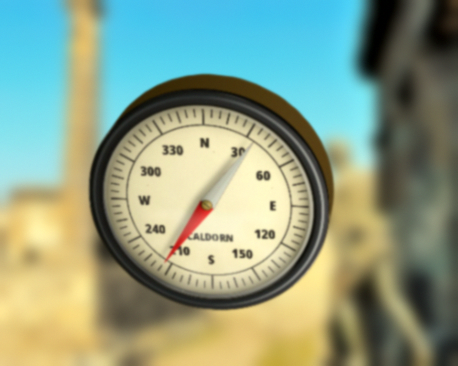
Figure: 215 °
